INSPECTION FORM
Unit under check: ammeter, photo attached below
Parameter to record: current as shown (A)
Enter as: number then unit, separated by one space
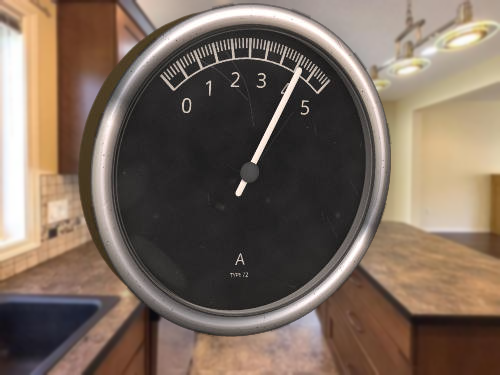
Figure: 4 A
